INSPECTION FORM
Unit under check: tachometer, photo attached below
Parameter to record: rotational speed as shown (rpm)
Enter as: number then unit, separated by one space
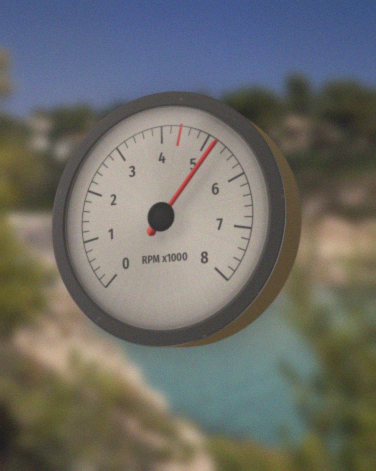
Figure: 5200 rpm
